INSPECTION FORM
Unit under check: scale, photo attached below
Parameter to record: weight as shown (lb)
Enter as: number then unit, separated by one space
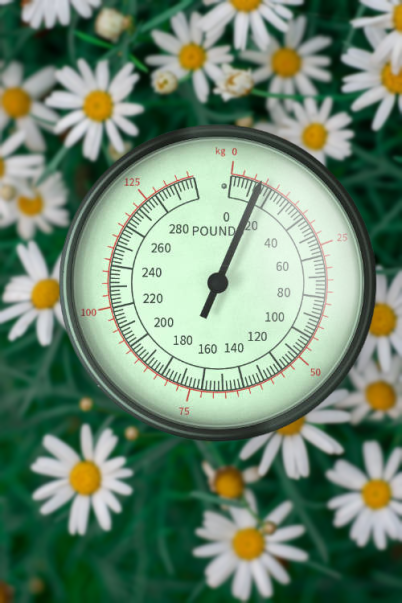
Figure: 14 lb
